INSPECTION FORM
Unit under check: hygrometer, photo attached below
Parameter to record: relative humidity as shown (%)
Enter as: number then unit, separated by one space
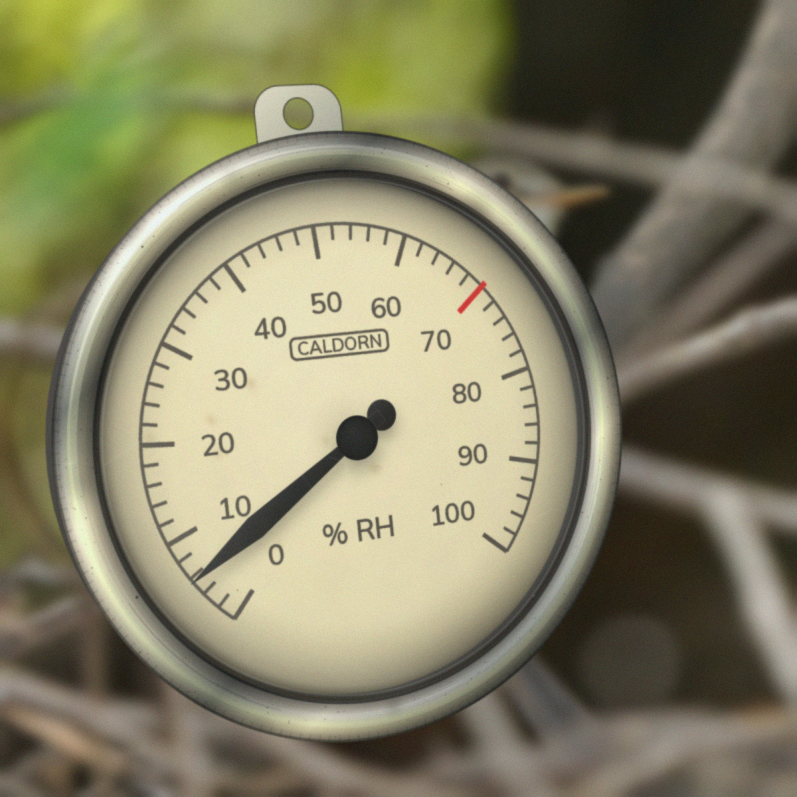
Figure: 6 %
